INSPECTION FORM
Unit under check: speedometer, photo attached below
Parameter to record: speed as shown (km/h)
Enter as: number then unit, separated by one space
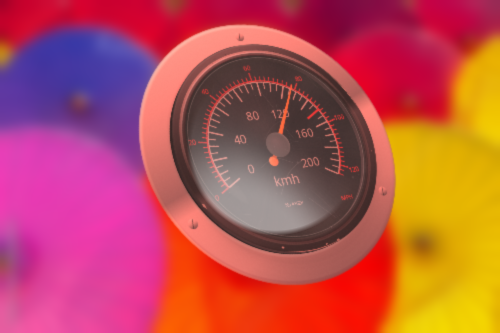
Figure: 125 km/h
